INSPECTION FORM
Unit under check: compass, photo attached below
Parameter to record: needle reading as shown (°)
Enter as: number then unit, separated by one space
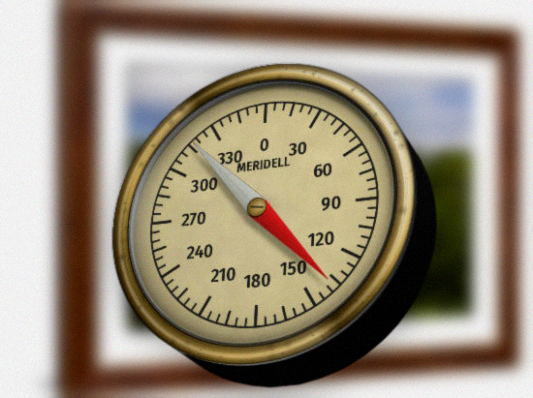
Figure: 137.5 °
